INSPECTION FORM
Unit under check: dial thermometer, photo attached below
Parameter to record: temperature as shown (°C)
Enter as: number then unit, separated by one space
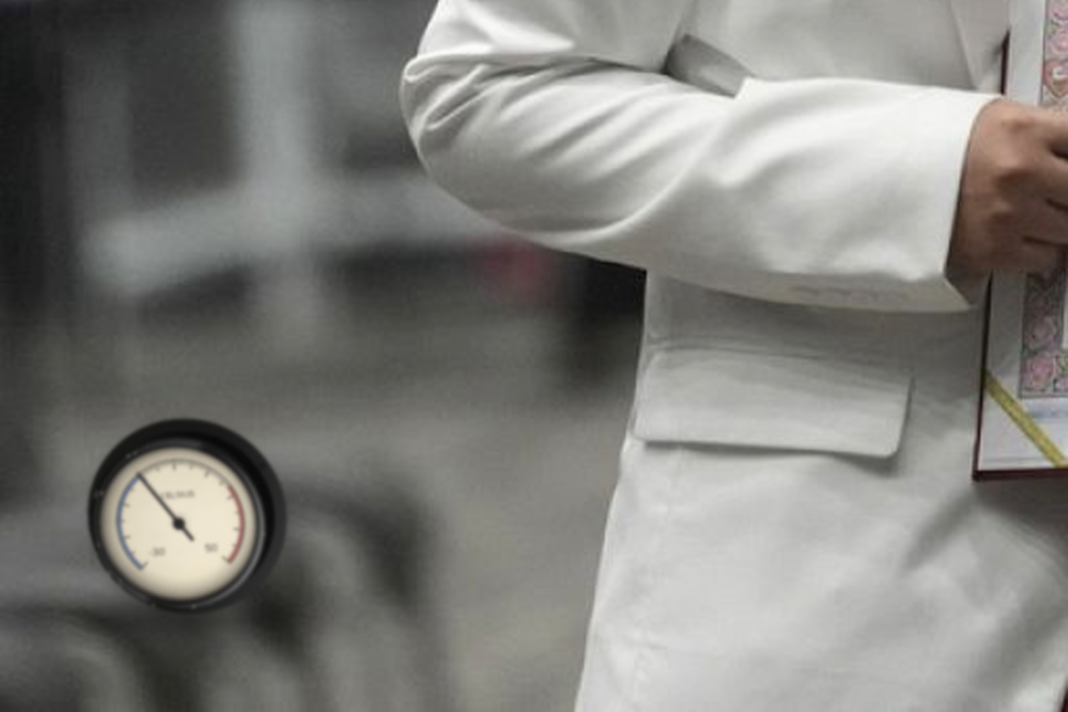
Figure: 0 °C
